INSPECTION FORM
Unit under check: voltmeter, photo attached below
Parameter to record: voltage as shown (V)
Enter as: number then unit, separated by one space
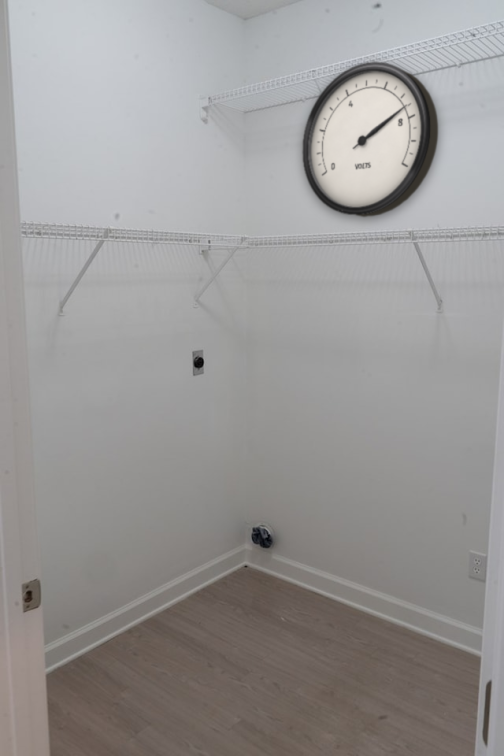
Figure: 7.5 V
